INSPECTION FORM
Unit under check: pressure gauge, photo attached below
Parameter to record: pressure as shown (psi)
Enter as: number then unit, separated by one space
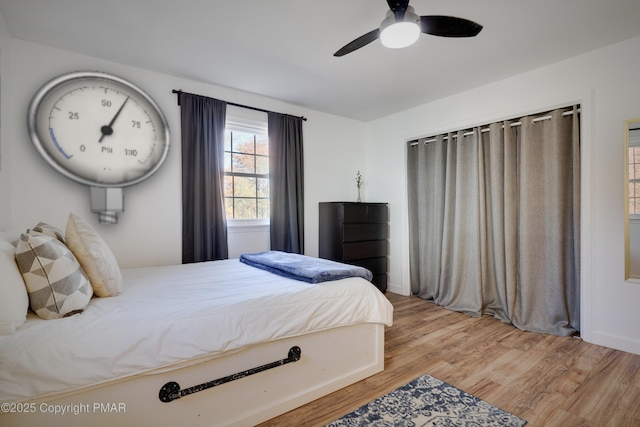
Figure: 60 psi
